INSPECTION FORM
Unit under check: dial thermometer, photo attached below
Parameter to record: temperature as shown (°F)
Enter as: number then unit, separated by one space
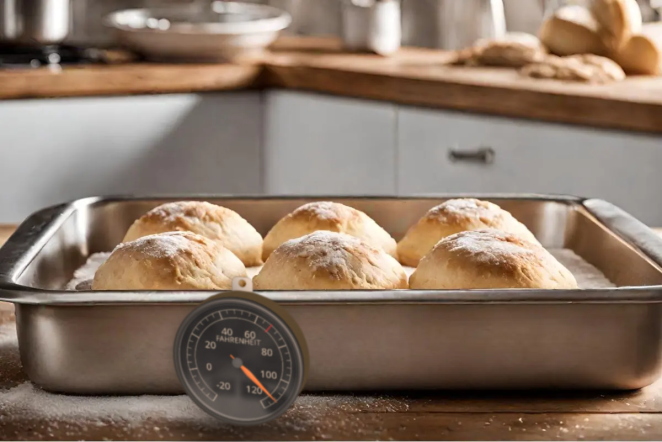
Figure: 112 °F
